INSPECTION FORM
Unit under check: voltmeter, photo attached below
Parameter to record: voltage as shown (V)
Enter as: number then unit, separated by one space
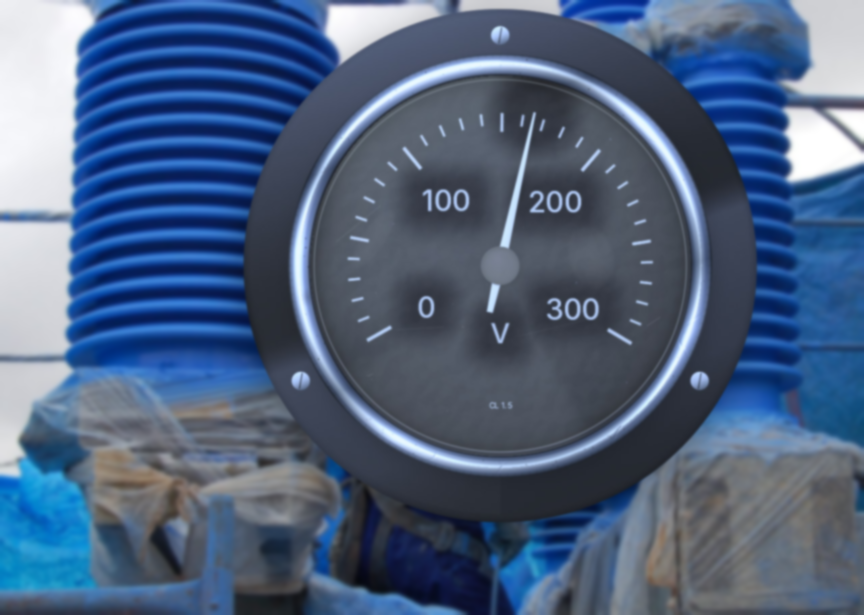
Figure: 165 V
